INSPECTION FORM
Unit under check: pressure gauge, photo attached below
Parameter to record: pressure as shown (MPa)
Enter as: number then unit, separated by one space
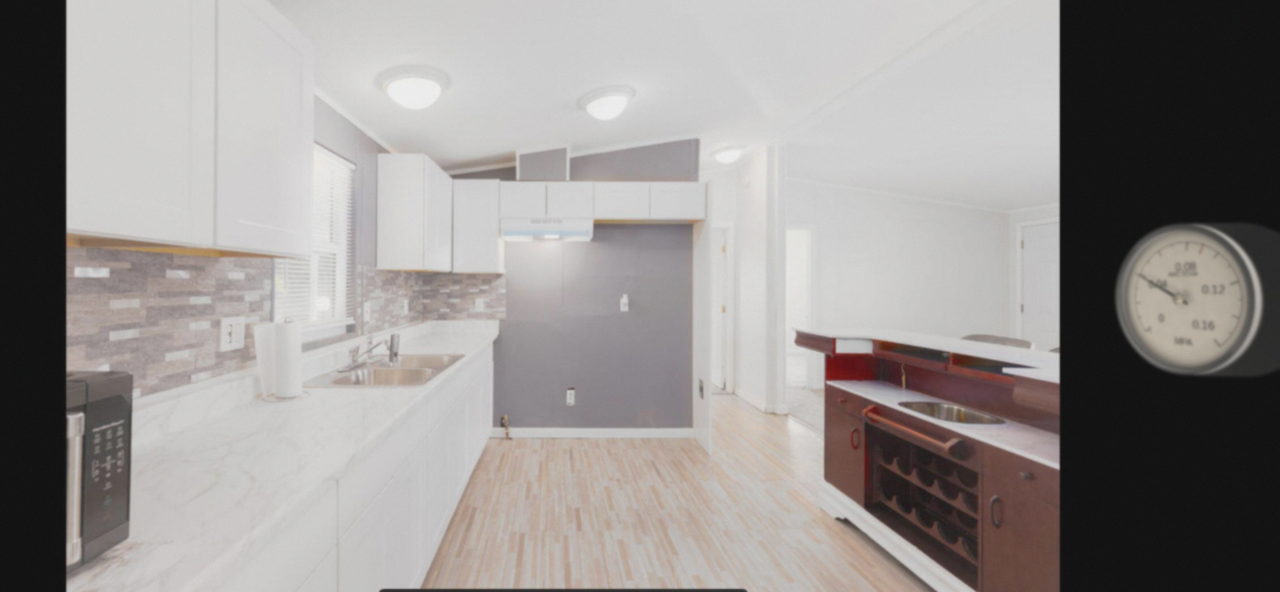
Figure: 0.04 MPa
